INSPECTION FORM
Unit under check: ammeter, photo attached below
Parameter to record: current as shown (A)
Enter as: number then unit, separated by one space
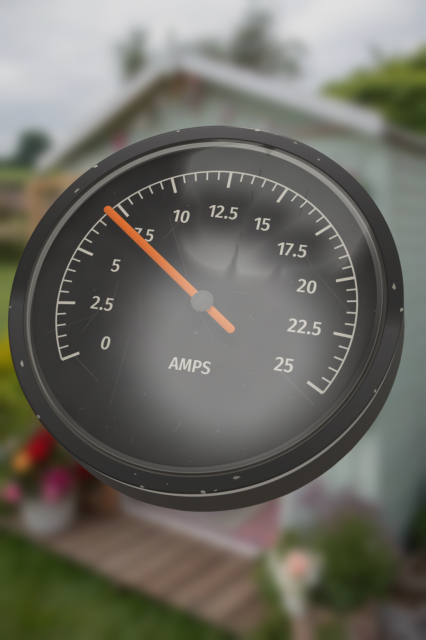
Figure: 7 A
